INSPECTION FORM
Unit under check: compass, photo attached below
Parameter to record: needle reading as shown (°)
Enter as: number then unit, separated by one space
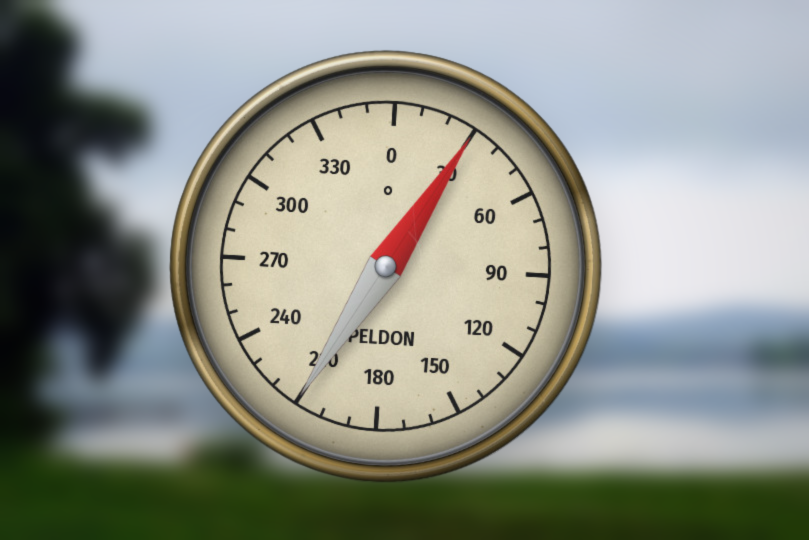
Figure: 30 °
